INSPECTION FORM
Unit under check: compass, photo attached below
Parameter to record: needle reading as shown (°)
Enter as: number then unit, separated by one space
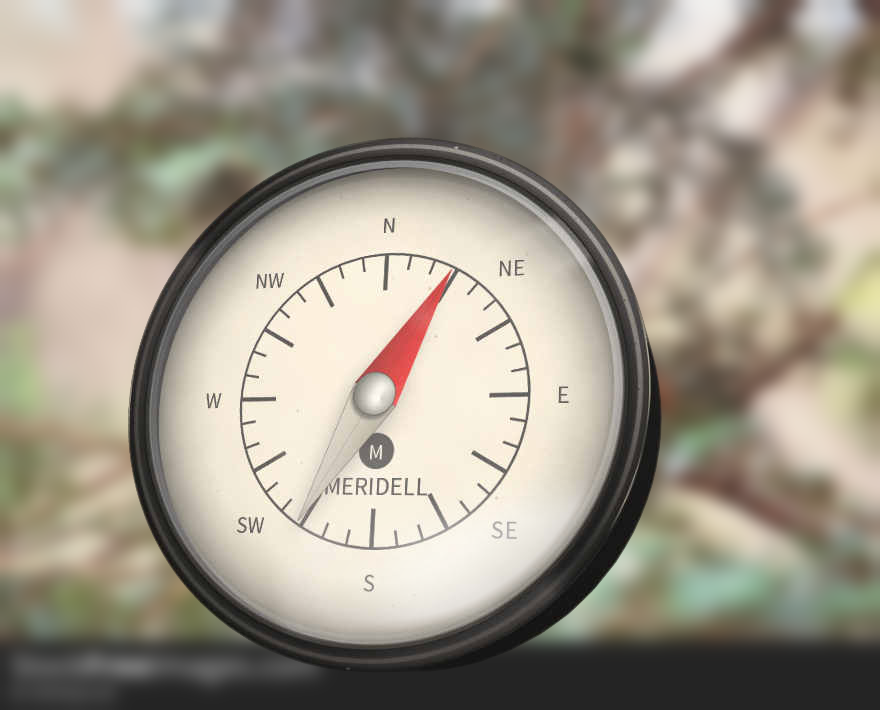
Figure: 30 °
